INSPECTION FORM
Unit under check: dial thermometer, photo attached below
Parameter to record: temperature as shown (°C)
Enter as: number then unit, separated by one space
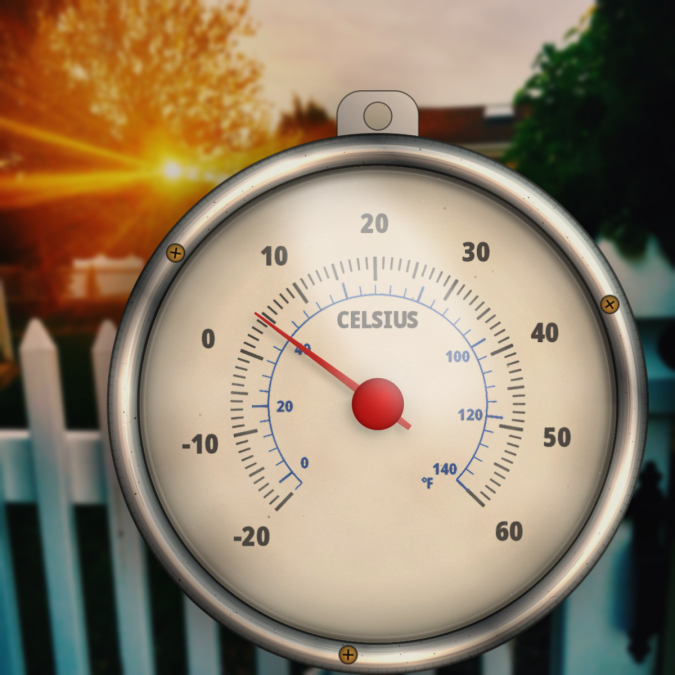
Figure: 4.5 °C
